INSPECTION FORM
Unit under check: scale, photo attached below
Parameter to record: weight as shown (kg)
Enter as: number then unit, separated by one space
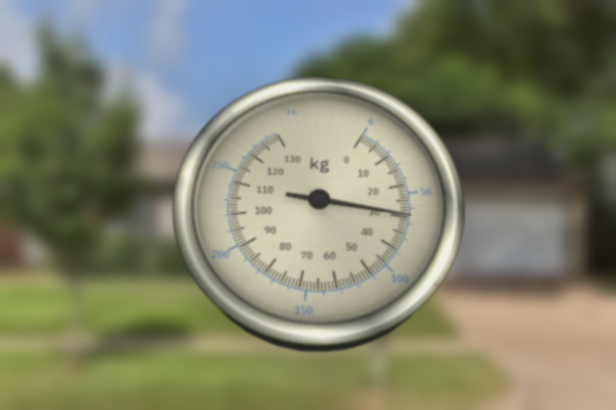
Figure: 30 kg
